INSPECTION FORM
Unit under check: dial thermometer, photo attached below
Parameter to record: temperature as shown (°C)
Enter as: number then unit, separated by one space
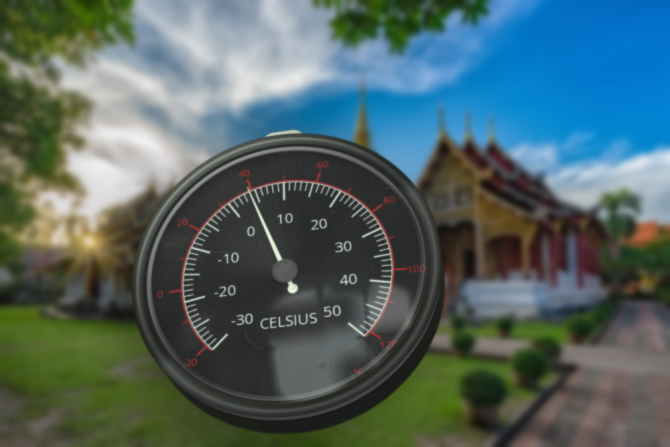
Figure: 4 °C
